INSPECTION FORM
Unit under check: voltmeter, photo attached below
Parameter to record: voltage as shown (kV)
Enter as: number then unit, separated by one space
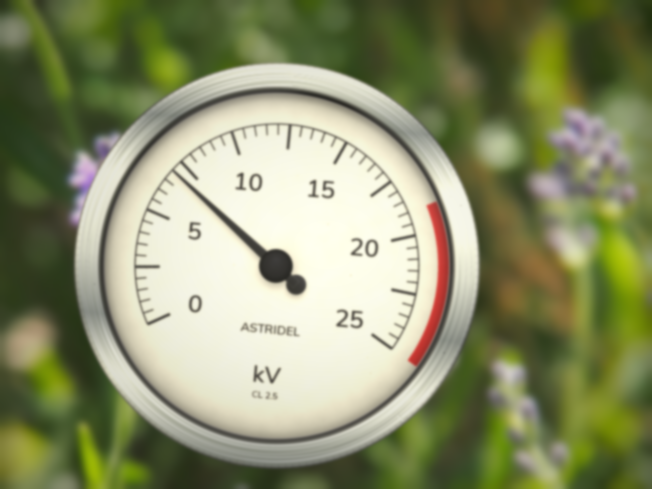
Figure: 7 kV
